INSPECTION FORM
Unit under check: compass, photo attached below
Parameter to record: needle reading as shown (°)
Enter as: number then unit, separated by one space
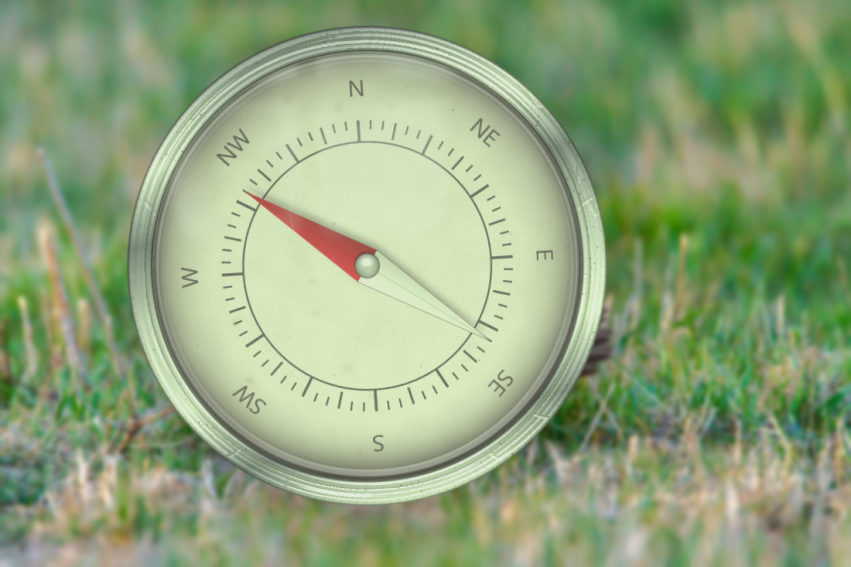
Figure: 305 °
